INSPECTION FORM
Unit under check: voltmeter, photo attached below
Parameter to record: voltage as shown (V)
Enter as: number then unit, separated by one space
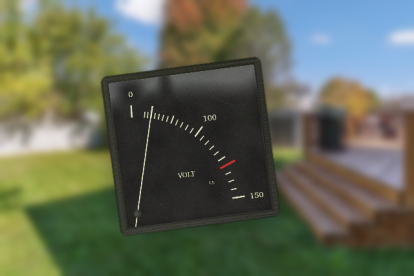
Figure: 50 V
